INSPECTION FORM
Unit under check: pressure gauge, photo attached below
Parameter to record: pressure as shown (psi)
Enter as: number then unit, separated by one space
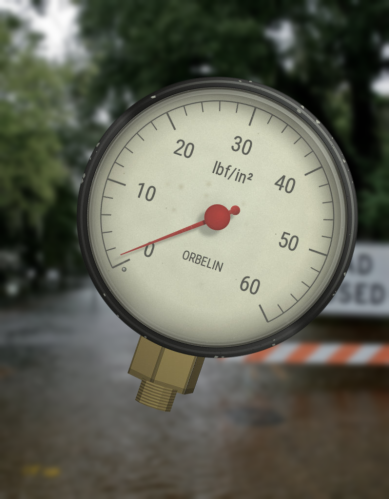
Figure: 1 psi
